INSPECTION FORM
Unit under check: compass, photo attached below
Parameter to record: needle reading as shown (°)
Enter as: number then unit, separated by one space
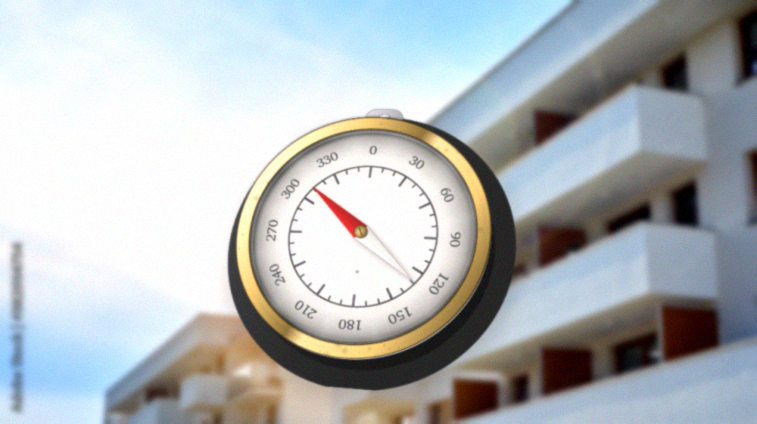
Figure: 310 °
